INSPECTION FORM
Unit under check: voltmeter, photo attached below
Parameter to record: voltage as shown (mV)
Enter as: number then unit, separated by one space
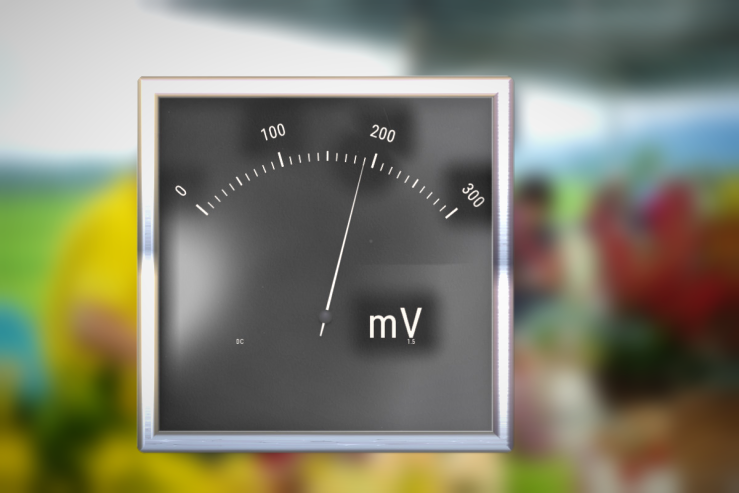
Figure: 190 mV
